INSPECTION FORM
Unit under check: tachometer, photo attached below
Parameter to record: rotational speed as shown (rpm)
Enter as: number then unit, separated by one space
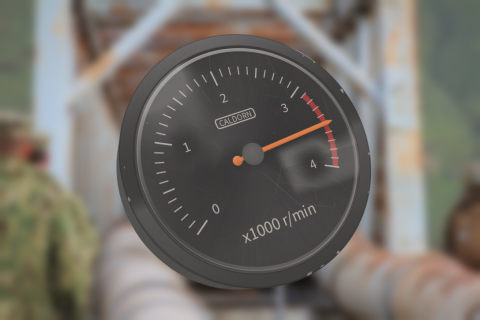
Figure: 3500 rpm
